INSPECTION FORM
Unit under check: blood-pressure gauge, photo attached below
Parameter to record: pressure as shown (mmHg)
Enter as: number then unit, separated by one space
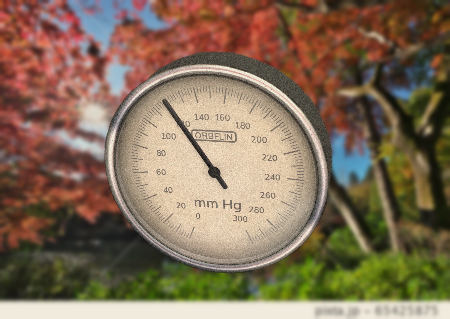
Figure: 120 mmHg
